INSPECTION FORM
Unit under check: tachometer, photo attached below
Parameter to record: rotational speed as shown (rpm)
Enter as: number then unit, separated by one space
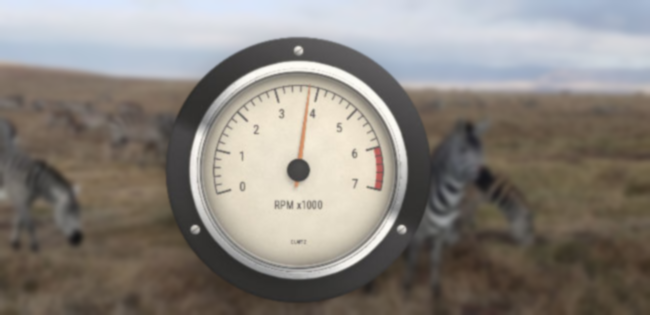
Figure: 3800 rpm
